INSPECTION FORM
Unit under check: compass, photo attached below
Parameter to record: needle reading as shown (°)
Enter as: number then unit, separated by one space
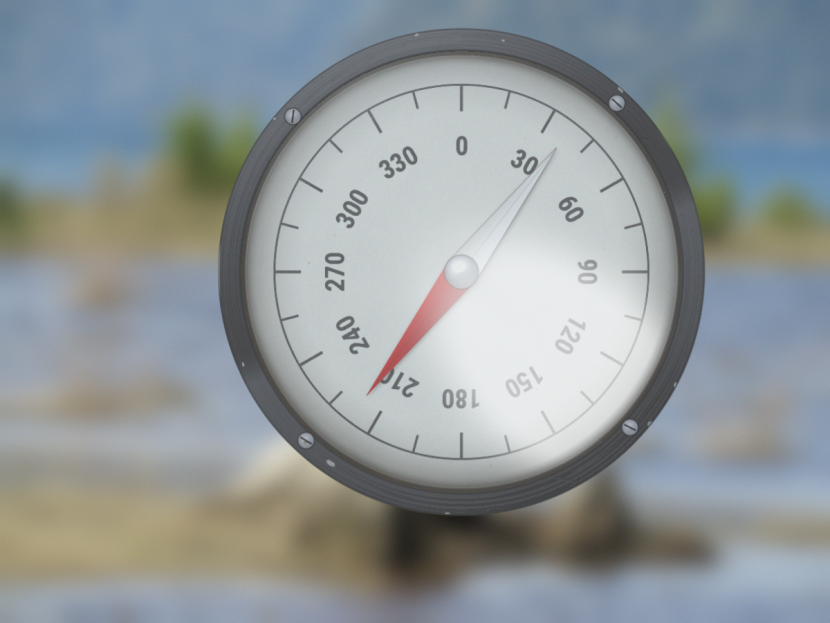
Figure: 217.5 °
